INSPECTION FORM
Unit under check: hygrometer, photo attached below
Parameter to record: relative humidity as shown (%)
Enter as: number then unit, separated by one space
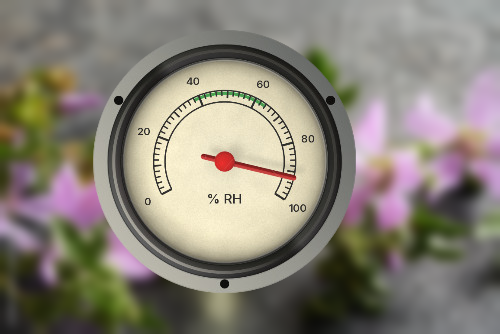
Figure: 92 %
